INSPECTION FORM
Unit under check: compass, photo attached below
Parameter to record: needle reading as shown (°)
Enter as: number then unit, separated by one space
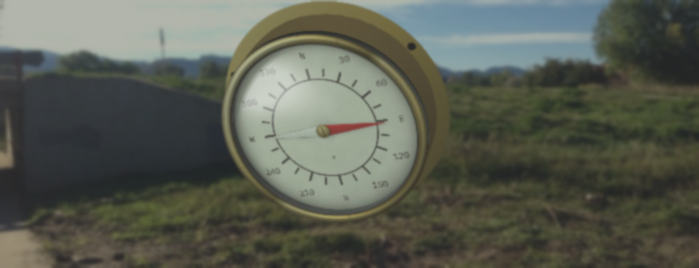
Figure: 90 °
